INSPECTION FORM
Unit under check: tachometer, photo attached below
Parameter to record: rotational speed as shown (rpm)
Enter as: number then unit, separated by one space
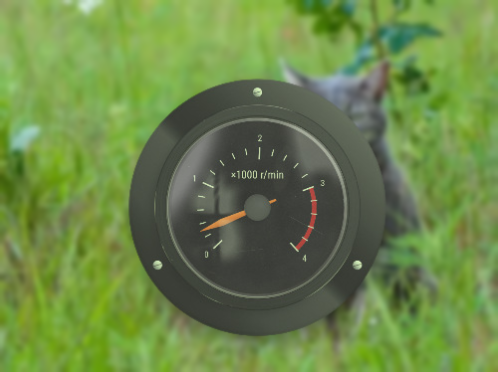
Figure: 300 rpm
